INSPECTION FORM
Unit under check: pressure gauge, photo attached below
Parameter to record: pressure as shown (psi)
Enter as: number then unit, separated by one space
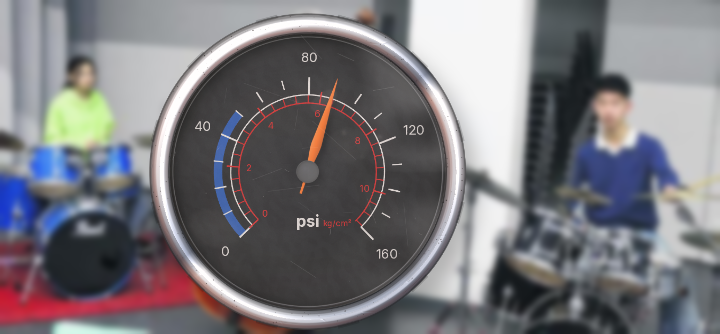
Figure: 90 psi
